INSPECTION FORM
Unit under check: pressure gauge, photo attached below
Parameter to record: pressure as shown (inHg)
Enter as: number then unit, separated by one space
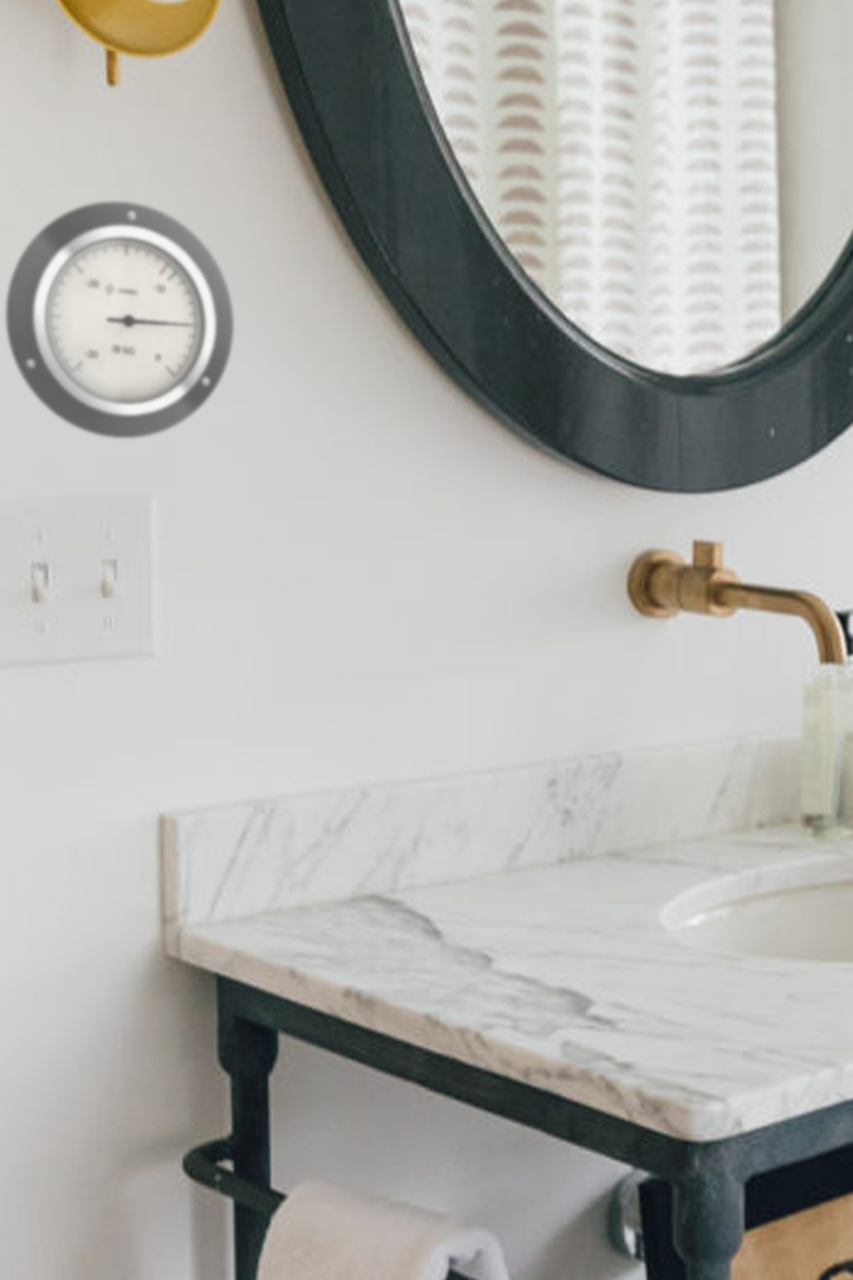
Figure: -5 inHg
